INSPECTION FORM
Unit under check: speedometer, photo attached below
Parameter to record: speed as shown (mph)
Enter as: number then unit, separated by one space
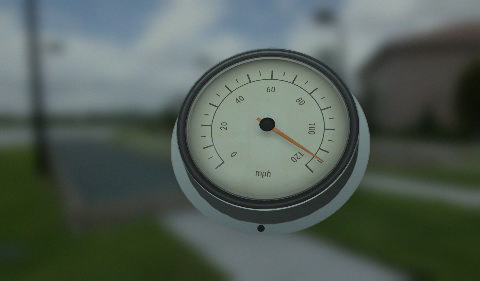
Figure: 115 mph
